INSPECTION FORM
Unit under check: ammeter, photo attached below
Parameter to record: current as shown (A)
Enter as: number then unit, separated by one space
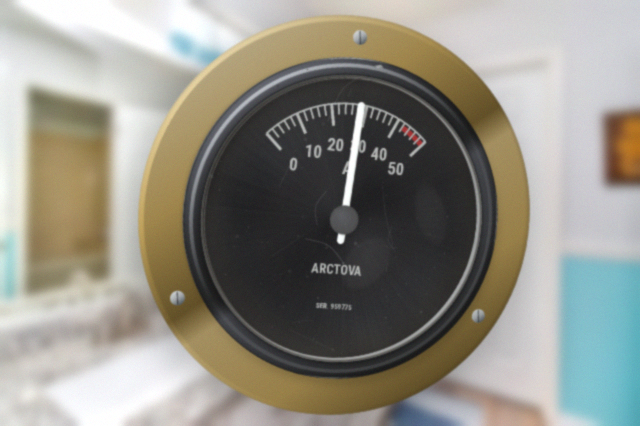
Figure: 28 A
